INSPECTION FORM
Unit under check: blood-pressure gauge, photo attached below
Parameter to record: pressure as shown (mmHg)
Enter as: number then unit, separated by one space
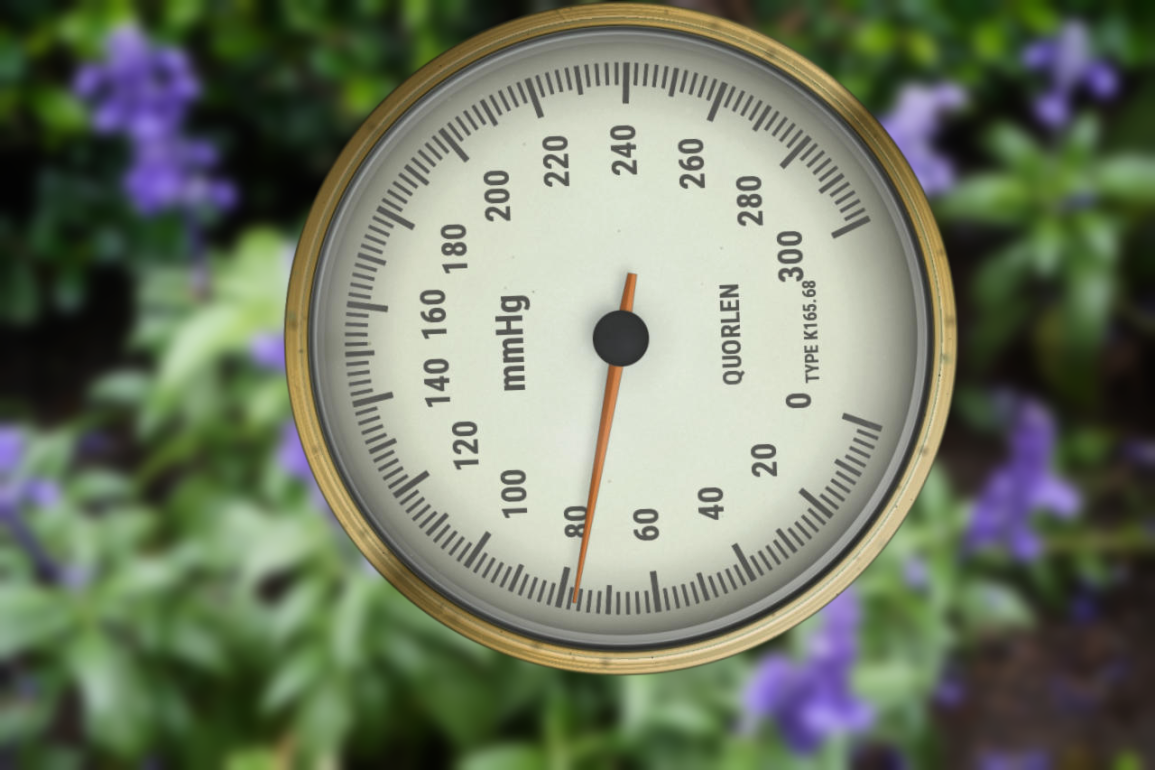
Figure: 77 mmHg
